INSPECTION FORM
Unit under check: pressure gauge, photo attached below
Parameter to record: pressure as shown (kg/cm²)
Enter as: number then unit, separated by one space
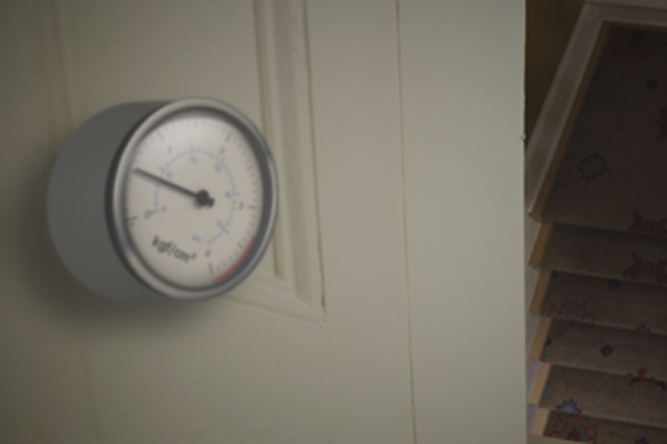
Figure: 0.5 kg/cm²
